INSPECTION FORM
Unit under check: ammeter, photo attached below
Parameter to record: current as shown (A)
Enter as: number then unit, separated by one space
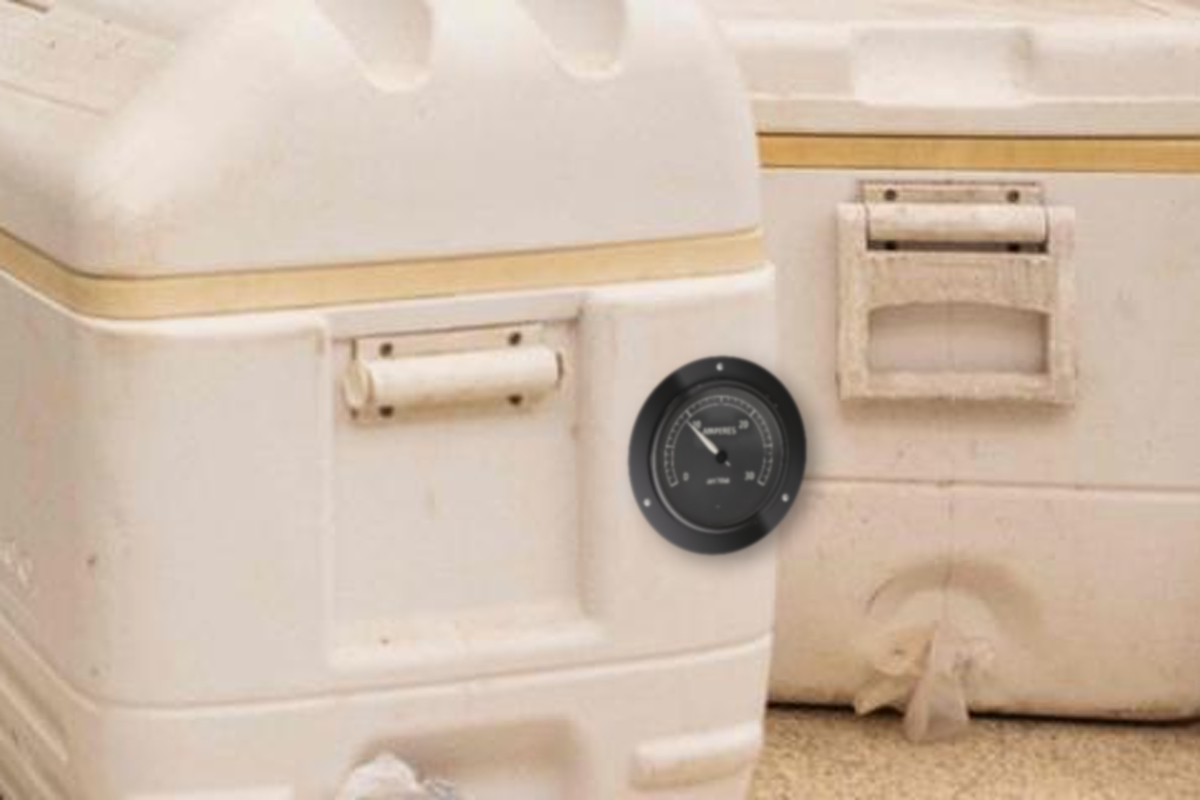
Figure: 9 A
